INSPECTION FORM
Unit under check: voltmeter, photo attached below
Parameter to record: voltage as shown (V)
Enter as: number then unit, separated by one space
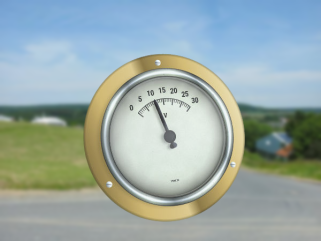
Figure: 10 V
